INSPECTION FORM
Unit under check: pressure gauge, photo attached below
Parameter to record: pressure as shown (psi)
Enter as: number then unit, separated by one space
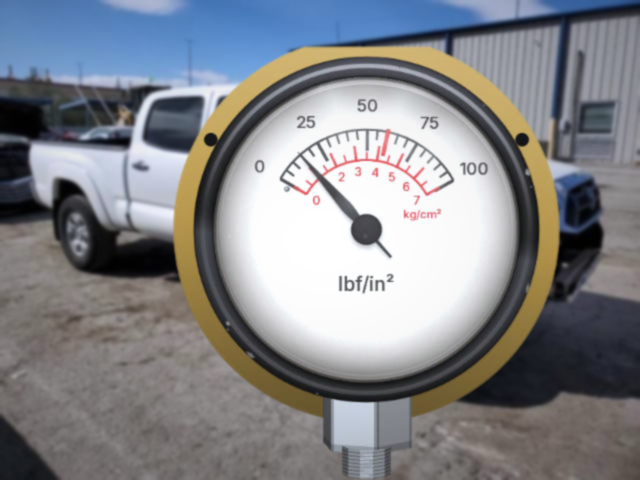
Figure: 15 psi
